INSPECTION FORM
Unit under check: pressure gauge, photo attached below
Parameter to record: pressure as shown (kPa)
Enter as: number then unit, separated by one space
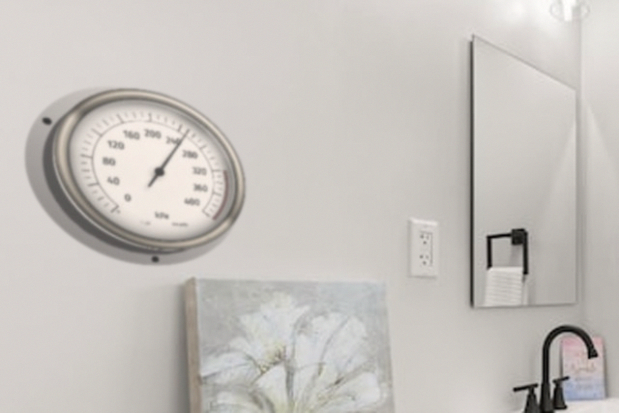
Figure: 250 kPa
